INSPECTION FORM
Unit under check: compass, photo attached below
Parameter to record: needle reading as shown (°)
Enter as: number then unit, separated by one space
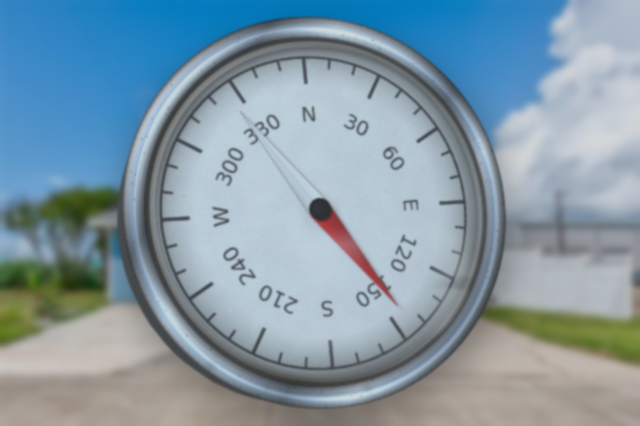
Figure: 145 °
